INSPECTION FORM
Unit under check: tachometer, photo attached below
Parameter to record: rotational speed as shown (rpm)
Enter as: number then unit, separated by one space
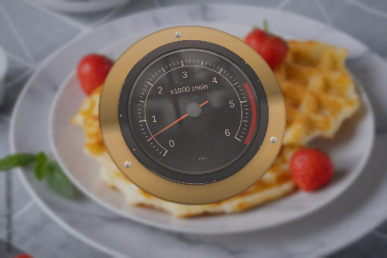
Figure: 500 rpm
